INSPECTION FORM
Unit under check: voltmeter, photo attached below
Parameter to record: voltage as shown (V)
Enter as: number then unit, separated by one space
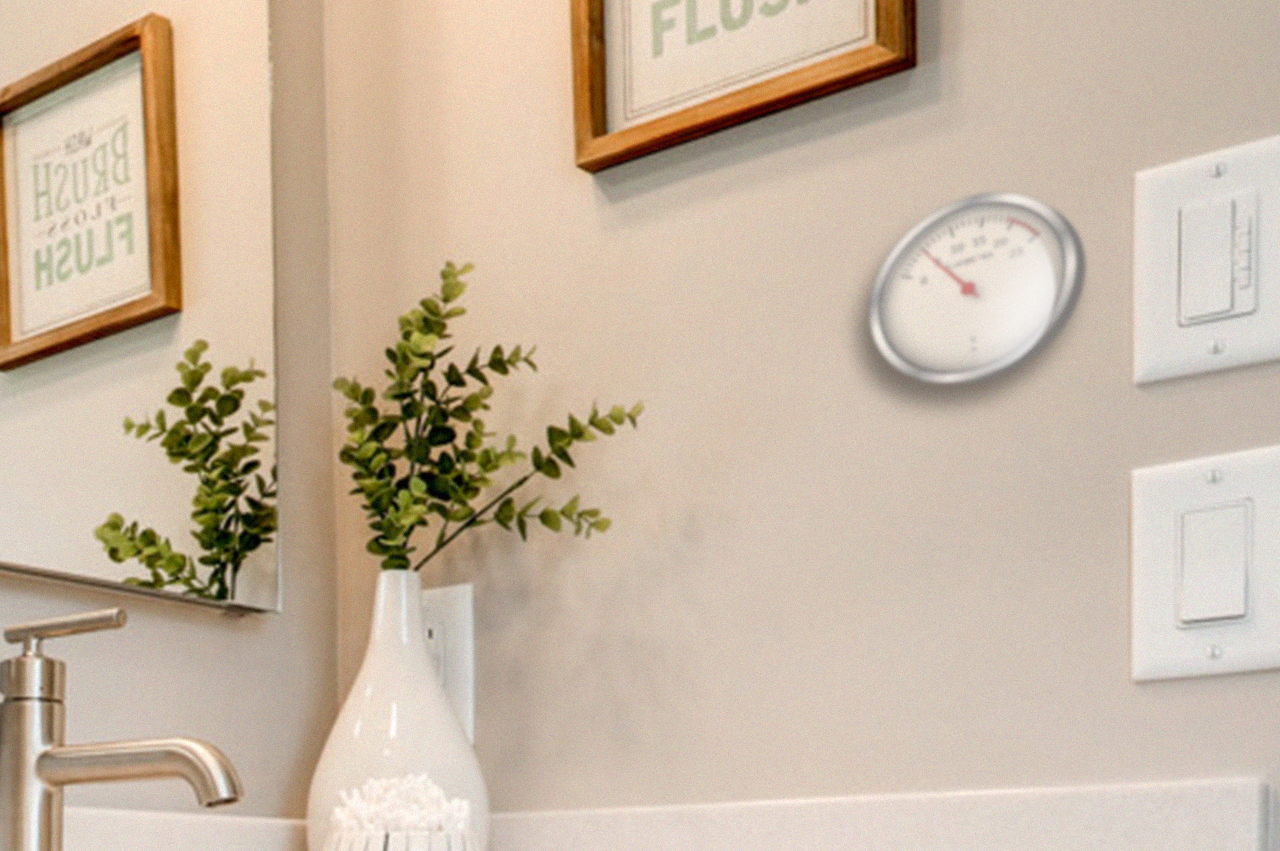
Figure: 5 V
